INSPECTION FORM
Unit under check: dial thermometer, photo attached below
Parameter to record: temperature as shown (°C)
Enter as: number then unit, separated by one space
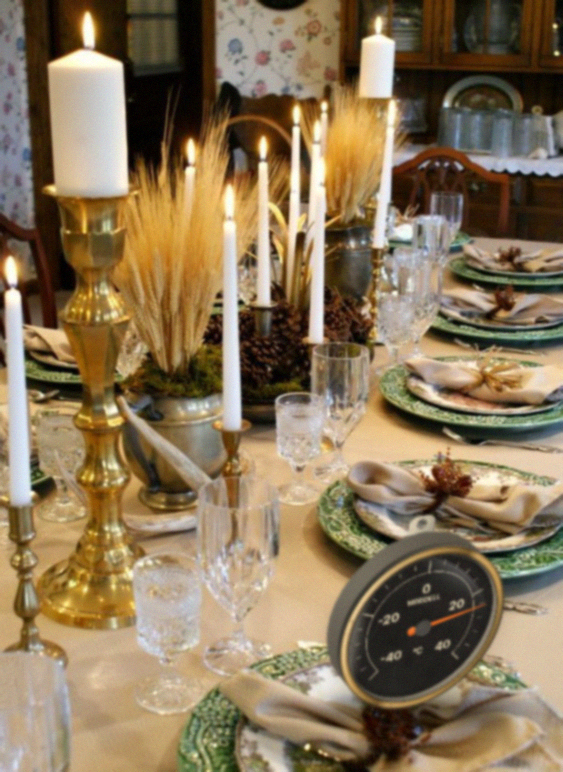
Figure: 24 °C
